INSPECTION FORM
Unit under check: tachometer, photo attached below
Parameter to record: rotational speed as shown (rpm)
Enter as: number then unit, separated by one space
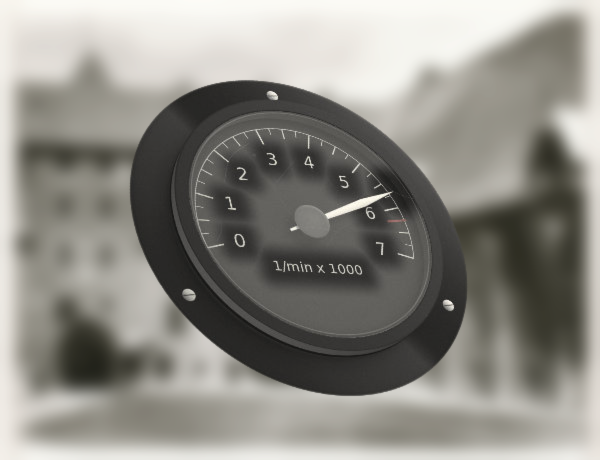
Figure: 5750 rpm
